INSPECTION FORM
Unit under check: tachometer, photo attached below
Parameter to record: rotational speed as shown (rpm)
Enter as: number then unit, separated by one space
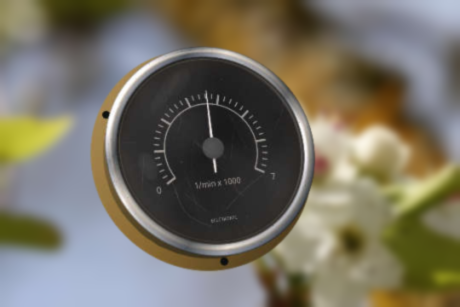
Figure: 3600 rpm
